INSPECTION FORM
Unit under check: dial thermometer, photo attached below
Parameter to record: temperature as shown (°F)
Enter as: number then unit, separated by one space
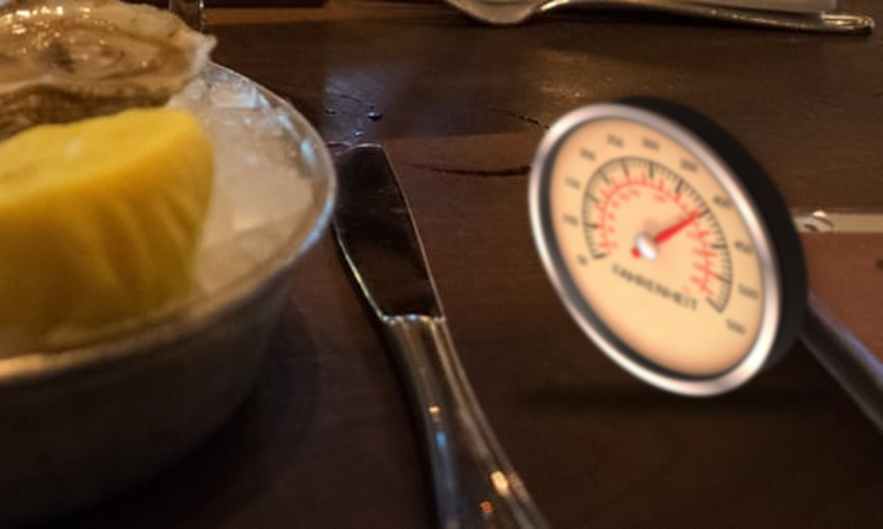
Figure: 400 °F
